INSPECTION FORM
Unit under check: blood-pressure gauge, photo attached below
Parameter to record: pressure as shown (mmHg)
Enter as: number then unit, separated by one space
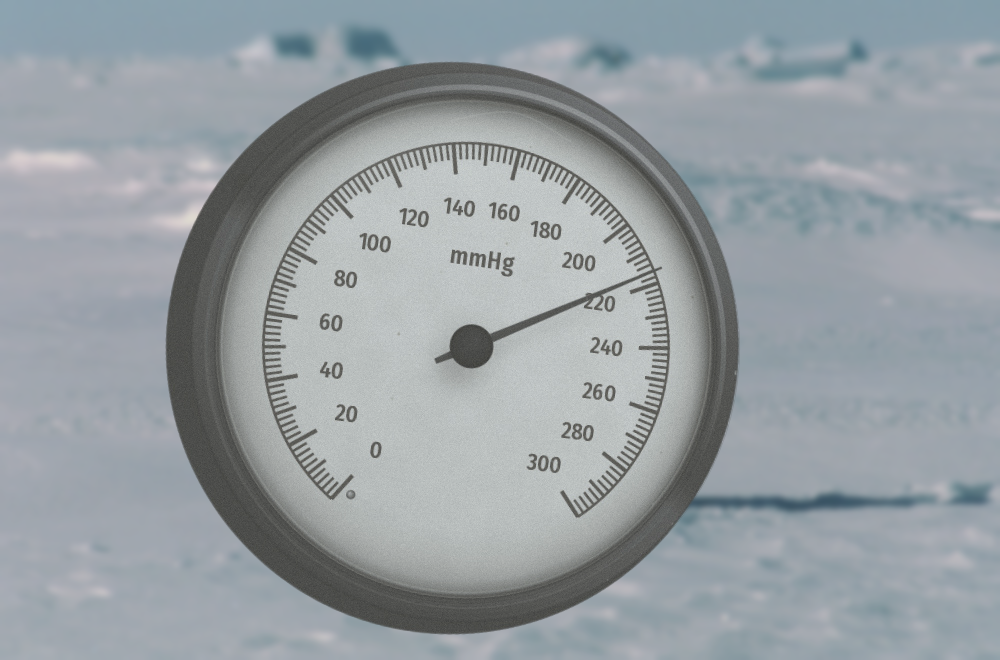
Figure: 216 mmHg
